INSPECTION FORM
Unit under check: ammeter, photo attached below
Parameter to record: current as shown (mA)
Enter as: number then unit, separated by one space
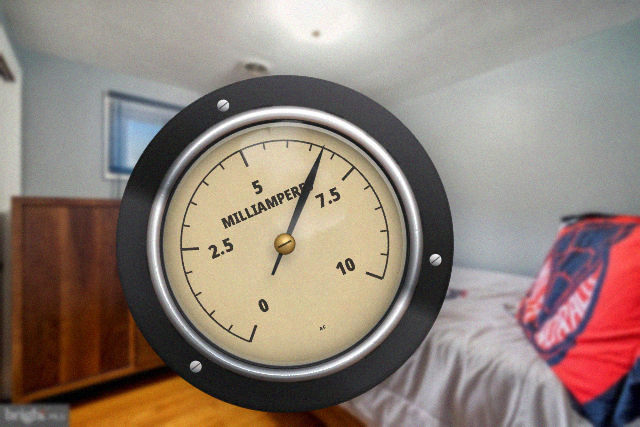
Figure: 6.75 mA
